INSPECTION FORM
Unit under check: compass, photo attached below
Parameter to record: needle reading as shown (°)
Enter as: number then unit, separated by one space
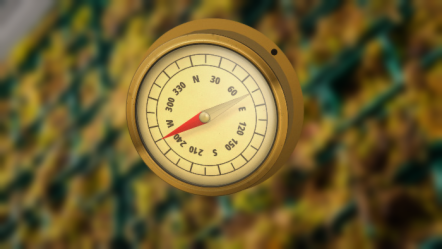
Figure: 255 °
